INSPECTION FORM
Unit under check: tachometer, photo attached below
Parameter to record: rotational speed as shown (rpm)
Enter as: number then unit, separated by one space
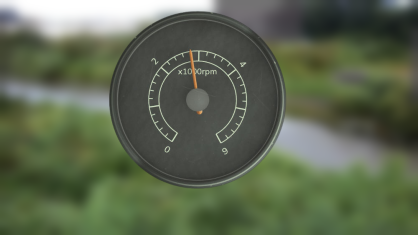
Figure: 2800 rpm
